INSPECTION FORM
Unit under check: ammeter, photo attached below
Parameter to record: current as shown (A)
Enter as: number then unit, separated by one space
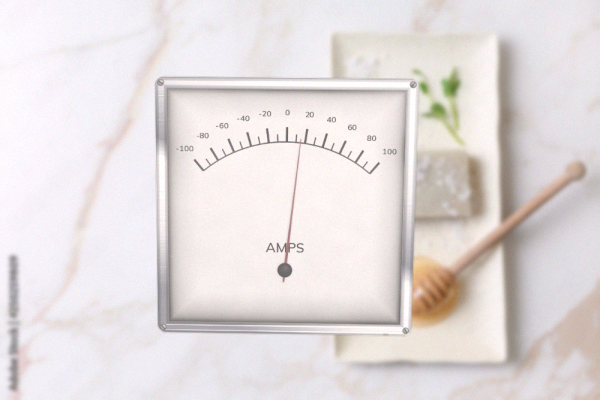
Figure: 15 A
